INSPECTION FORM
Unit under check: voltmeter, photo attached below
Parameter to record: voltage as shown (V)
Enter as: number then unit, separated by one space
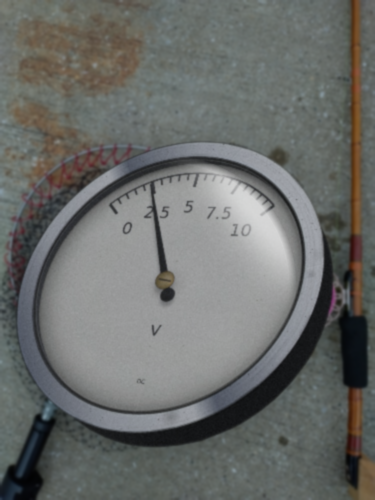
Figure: 2.5 V
